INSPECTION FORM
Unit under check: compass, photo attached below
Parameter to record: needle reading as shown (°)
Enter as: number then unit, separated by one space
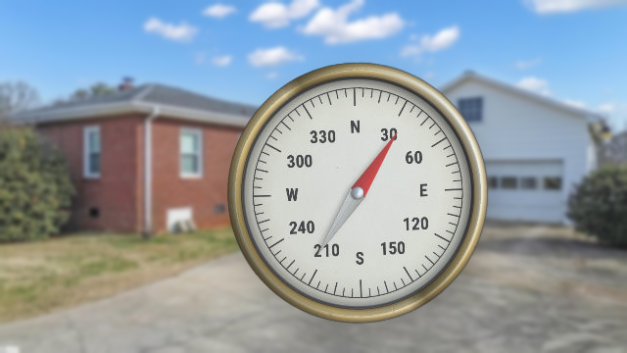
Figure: 35 °
